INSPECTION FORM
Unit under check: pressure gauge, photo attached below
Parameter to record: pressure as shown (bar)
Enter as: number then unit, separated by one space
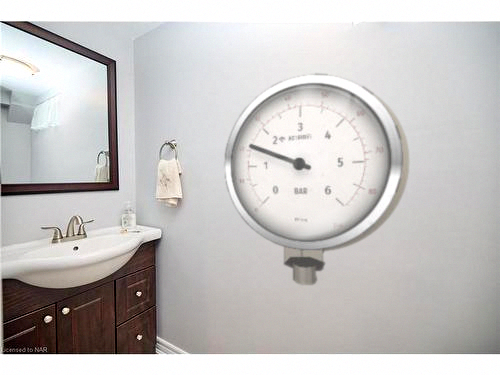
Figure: 1.5 bar
